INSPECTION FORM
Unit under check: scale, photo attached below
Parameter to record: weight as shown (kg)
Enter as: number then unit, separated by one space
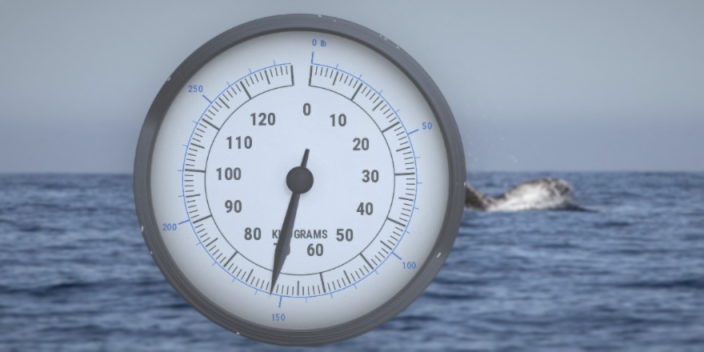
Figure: 70 kg
